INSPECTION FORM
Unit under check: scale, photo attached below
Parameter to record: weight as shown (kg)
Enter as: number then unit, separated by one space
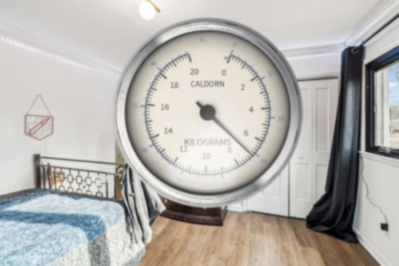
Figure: 7 kg
